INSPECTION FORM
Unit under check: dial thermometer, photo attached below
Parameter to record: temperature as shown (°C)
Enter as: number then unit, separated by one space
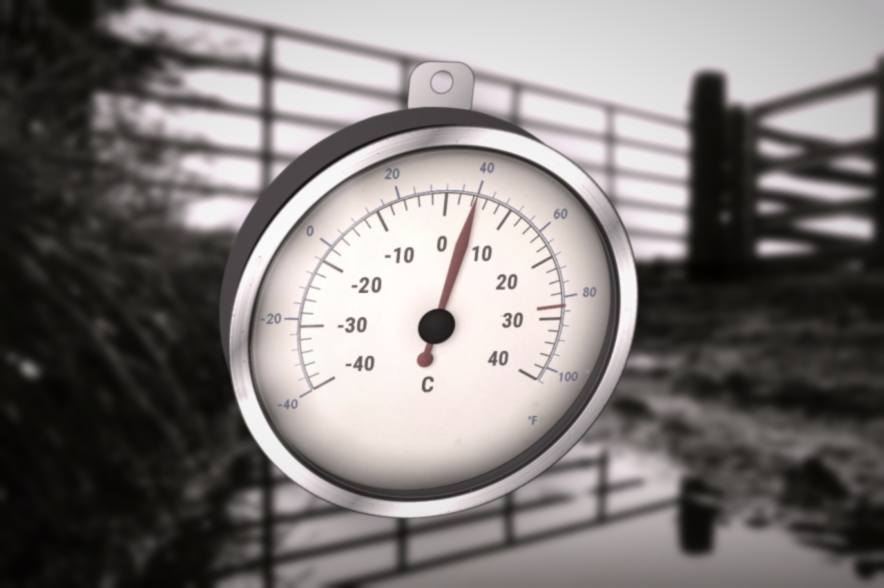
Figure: 4 °C
